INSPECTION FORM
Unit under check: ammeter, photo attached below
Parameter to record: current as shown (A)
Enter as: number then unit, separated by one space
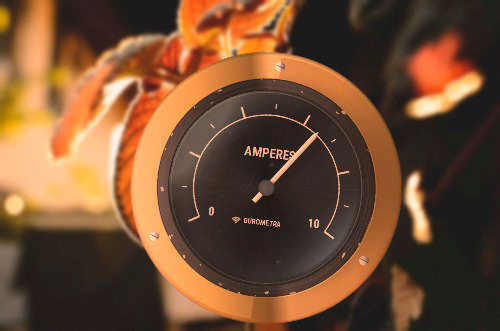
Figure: 6.5 A
